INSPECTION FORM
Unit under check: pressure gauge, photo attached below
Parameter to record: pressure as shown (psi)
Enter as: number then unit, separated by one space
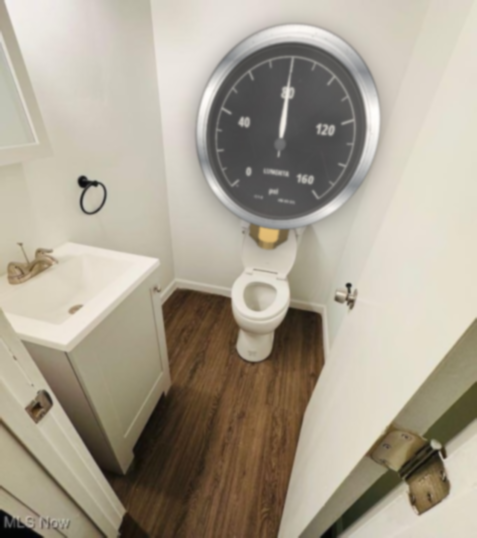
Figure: 80 psi
